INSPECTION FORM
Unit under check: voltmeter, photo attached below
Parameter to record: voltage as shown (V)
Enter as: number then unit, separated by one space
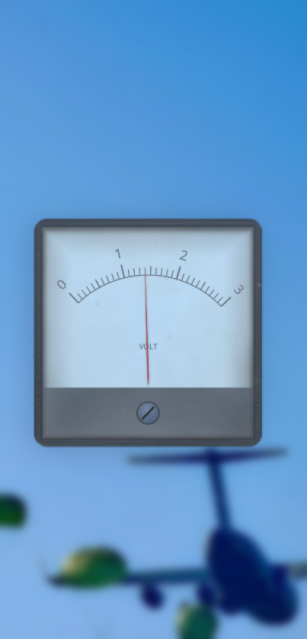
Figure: 1.4 V
